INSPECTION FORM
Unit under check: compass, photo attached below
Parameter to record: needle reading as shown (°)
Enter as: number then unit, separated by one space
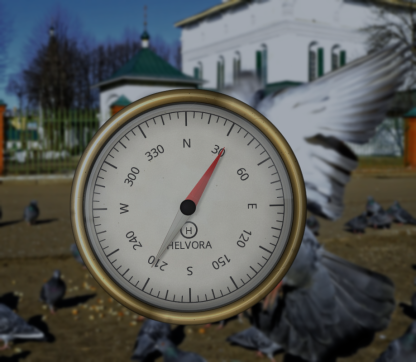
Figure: 32.5 °
